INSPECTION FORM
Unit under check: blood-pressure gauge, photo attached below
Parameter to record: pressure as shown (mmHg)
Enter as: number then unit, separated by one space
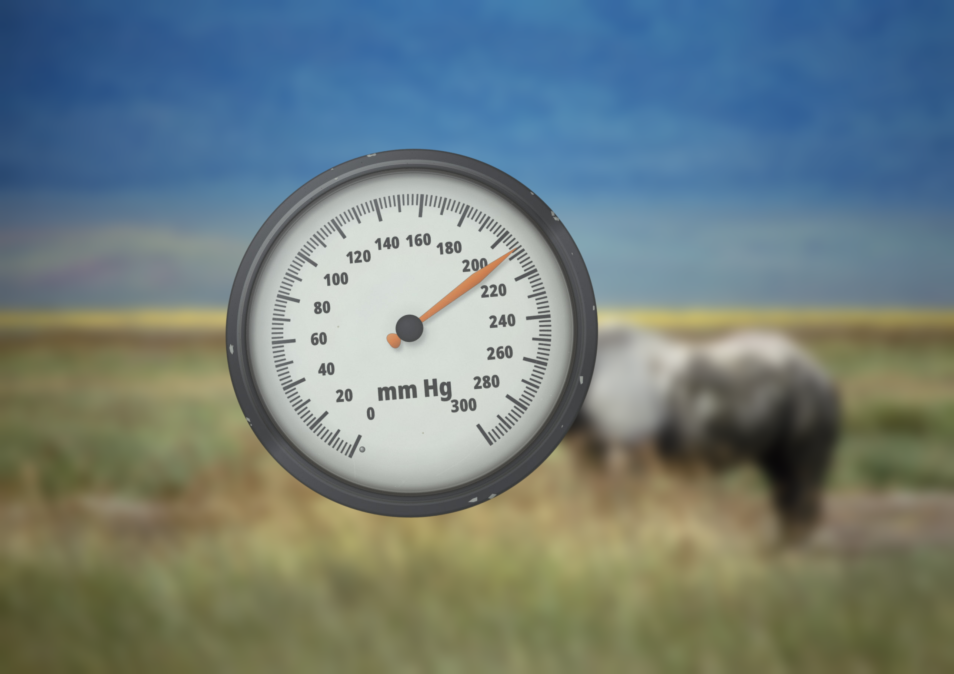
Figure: 208 mmHg
